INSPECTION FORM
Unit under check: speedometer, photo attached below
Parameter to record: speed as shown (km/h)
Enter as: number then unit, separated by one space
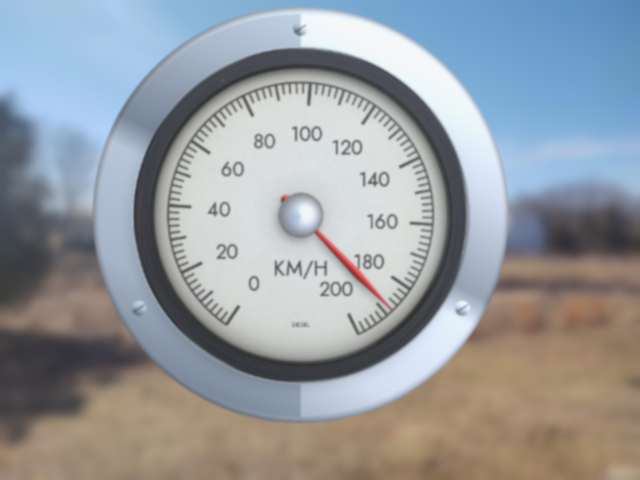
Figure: 188 km/h
